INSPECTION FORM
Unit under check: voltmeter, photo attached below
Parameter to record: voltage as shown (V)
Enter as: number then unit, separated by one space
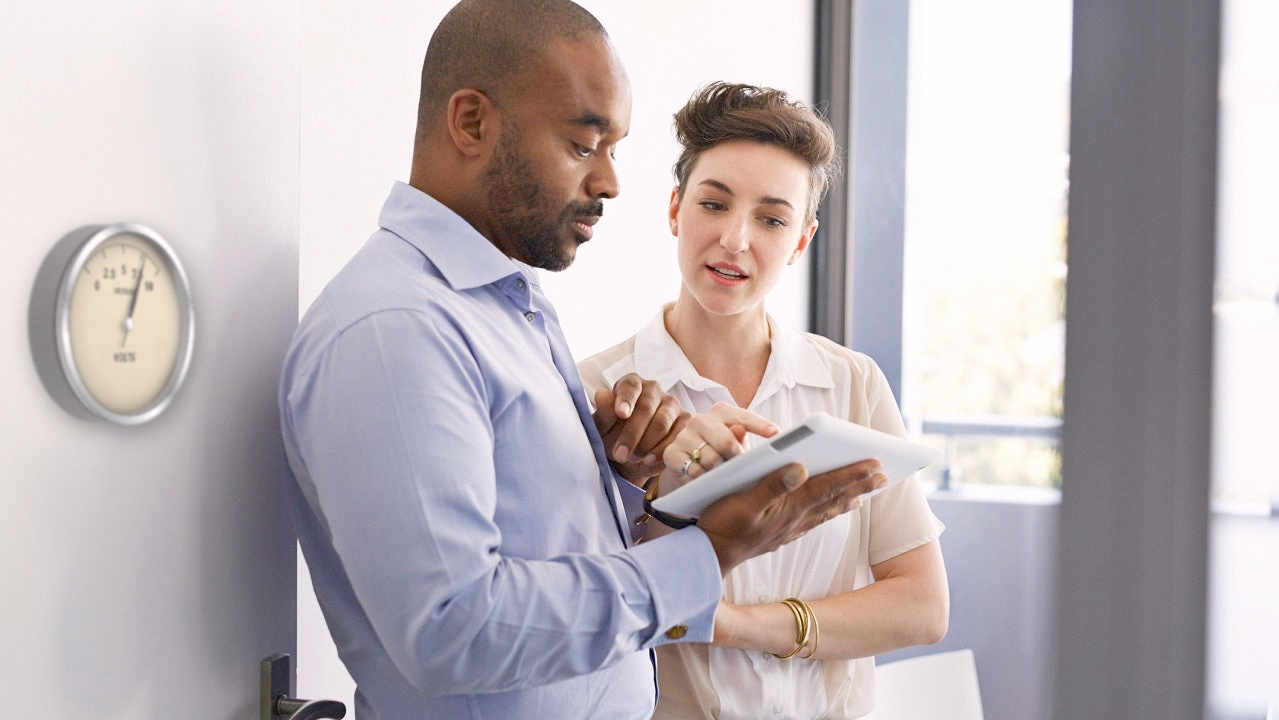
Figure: 7.5 V
